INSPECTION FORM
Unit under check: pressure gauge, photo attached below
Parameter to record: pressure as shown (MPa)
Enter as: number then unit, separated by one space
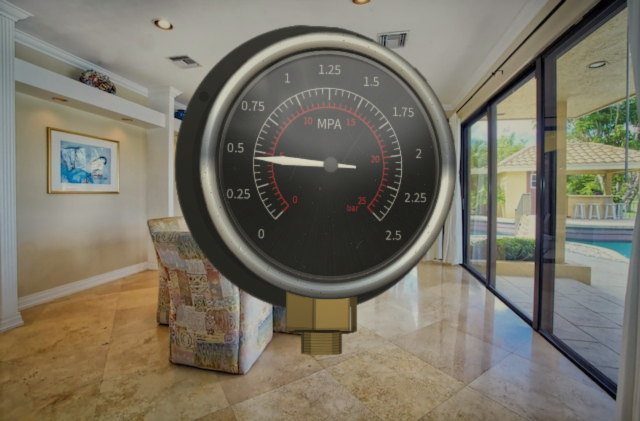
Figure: 0.45 MPa
